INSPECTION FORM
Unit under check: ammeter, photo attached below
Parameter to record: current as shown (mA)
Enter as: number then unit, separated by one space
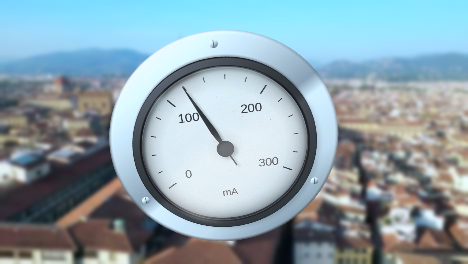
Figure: 120 mA
